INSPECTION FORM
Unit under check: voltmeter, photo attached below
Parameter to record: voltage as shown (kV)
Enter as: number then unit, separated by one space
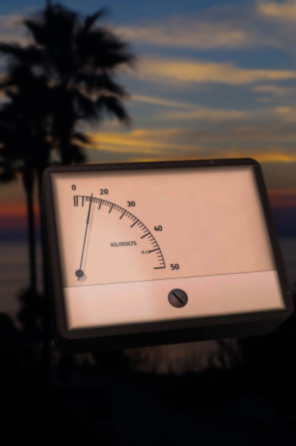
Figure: 15 kV
